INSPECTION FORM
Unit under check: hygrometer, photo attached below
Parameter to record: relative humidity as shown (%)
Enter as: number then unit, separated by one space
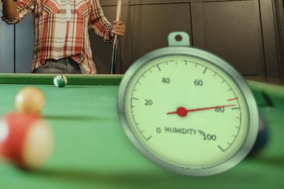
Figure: 78 %
